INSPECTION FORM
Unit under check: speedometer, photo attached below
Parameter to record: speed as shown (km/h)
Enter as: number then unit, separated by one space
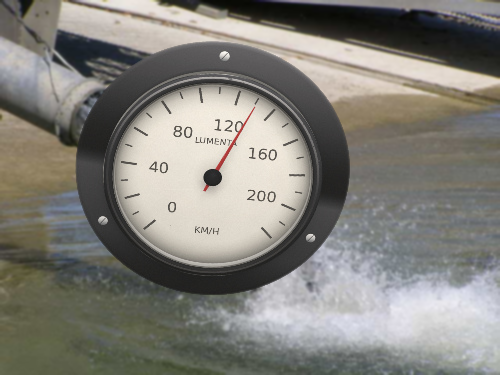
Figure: 130 km/h
